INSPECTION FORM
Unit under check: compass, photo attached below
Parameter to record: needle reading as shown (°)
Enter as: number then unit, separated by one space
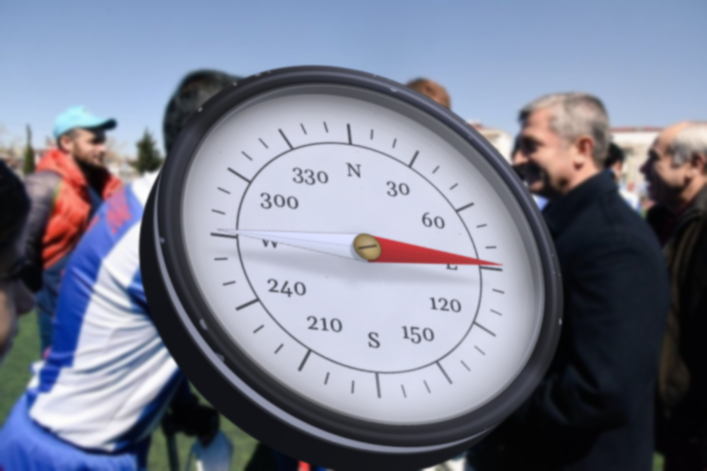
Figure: 90 °
